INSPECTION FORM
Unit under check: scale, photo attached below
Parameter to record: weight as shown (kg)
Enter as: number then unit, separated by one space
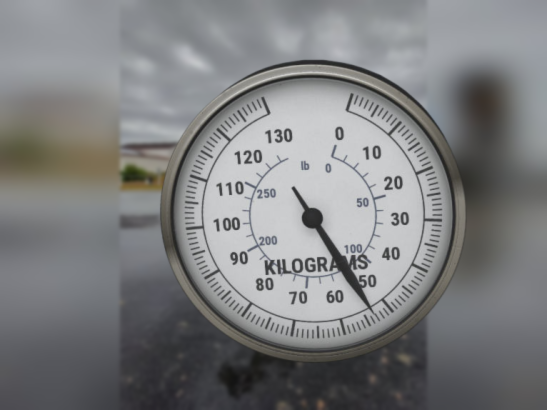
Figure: 53 kg
